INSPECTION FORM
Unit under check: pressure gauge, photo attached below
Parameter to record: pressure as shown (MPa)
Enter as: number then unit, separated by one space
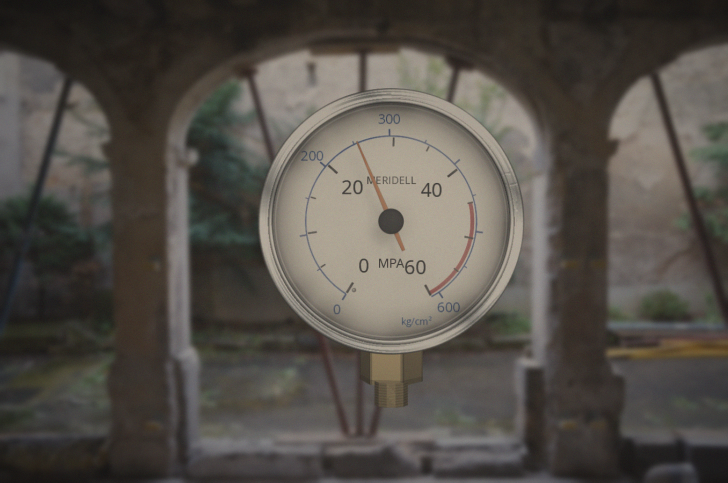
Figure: 25 MPa
